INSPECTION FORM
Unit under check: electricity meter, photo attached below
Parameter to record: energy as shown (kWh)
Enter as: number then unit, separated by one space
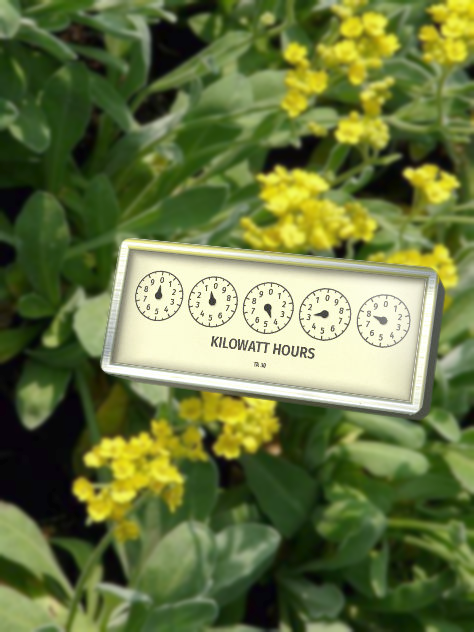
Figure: 428 kWh
